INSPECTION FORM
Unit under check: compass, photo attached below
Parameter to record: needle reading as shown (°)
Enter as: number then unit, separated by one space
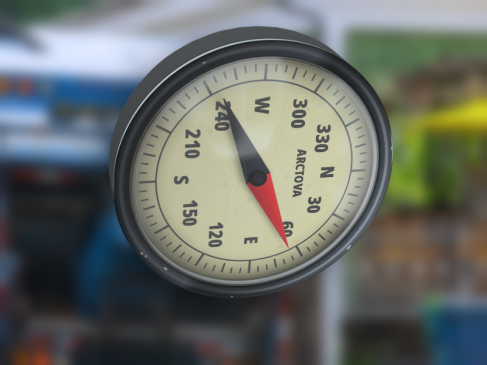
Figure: 65 °
